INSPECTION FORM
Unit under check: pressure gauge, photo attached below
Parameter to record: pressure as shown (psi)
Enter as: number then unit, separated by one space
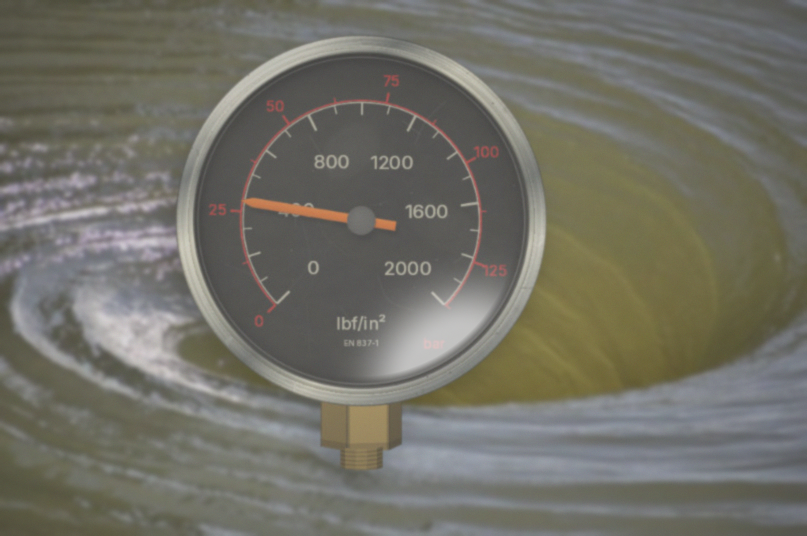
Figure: 400 psi
